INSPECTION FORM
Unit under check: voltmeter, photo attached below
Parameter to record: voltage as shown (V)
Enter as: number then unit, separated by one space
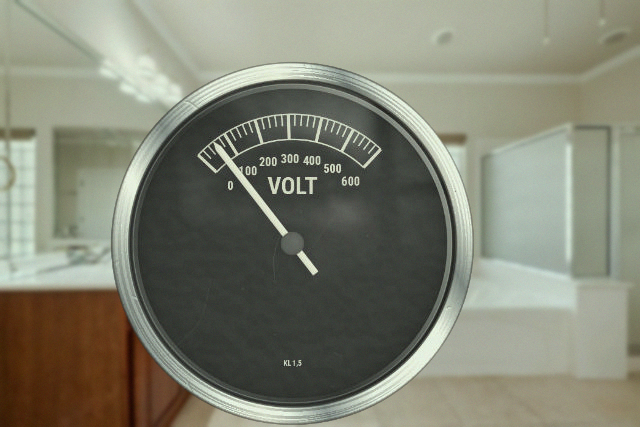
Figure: 60 V
